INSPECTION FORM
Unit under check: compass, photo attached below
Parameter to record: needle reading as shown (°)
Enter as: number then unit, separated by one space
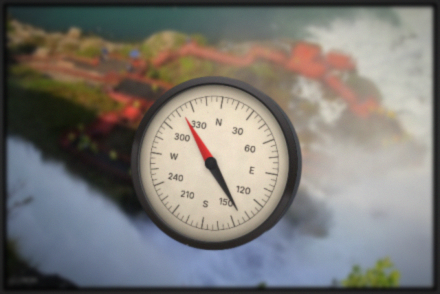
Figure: 320 °
